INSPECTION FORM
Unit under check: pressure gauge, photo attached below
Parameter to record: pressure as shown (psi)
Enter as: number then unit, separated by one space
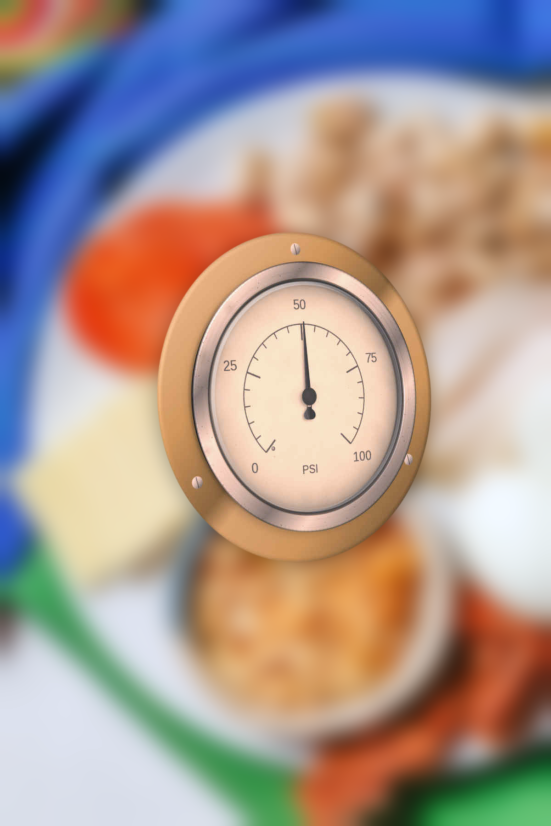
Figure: 50 psi
